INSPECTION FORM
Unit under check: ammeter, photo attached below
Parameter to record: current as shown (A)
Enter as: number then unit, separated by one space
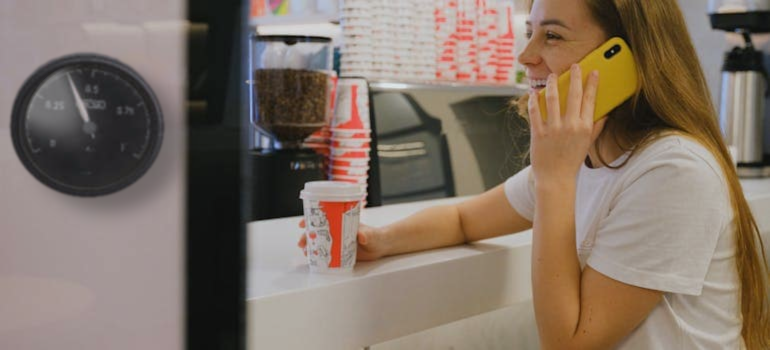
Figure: 0.4 A
